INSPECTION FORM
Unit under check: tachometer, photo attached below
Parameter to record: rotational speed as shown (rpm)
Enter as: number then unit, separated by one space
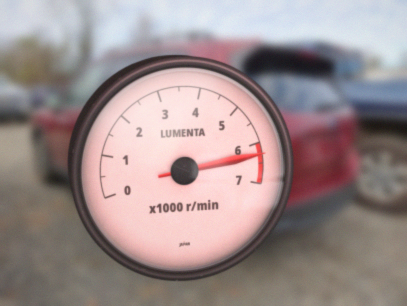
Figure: 6250 rpm
